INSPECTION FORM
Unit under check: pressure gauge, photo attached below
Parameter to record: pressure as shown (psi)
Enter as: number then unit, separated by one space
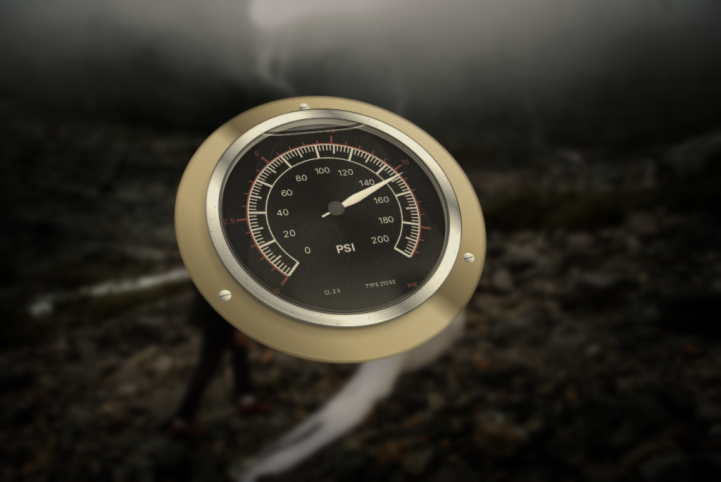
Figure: 150 psi
